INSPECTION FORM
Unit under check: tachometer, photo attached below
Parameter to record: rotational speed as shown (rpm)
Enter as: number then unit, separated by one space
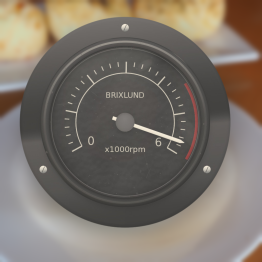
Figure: 5700 rpm
